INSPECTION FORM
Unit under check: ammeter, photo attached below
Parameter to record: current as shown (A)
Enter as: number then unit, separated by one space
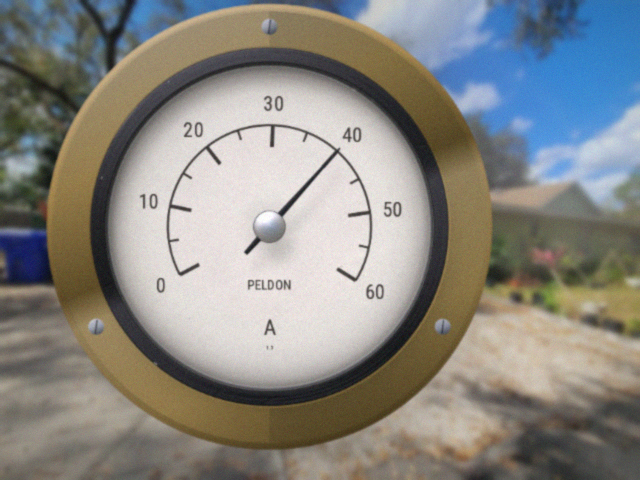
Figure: 40 A
